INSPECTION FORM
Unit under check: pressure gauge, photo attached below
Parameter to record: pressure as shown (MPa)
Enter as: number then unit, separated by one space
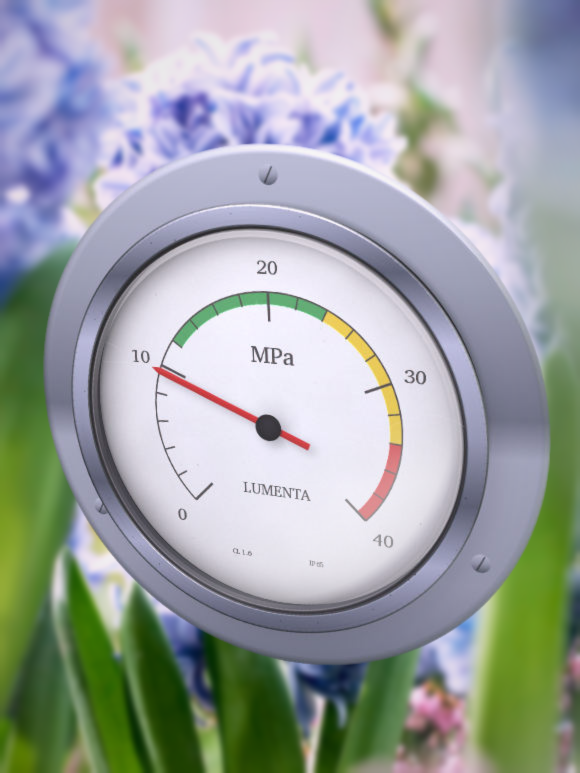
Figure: 10 MPa
